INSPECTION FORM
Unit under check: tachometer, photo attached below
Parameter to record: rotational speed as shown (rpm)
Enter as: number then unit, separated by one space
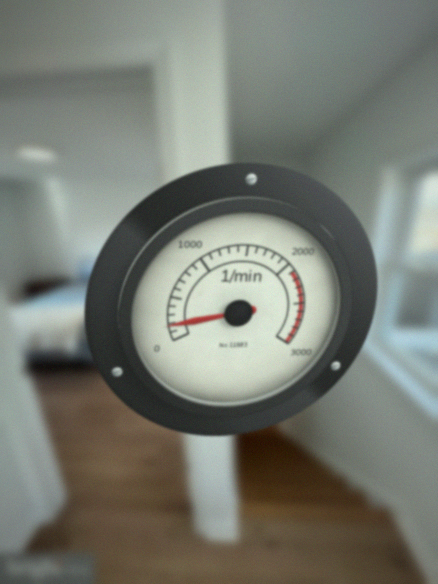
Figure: 200 rpm
